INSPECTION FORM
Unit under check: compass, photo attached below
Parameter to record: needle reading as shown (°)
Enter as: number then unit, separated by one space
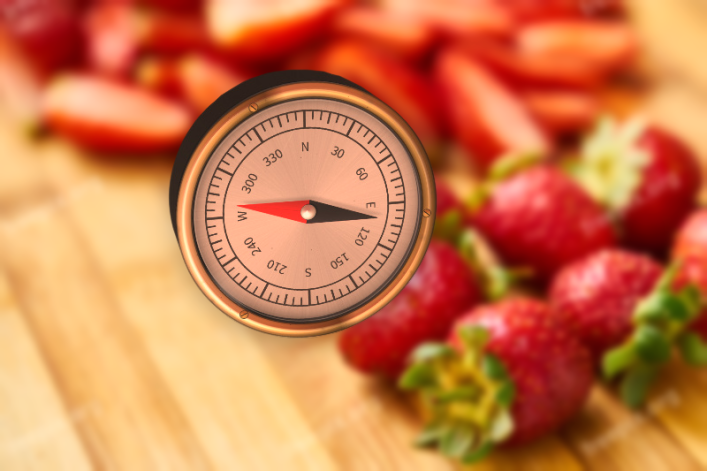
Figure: 280 °
